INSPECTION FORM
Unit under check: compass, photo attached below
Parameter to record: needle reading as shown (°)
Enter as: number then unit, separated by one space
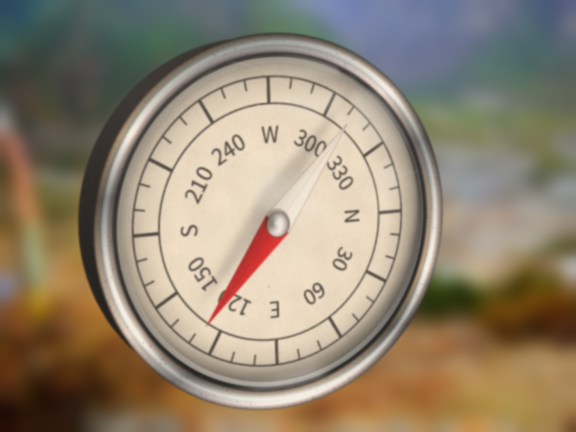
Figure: 130 °
